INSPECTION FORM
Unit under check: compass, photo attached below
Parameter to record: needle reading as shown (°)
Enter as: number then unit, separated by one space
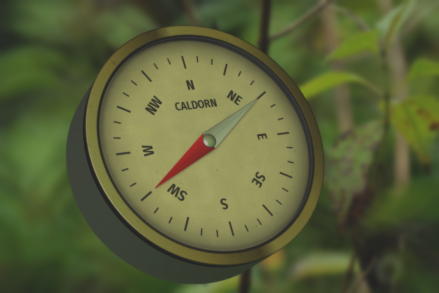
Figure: 240 °
